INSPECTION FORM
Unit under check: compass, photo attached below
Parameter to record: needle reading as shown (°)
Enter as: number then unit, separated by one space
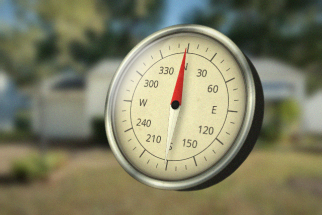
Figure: 0 °
